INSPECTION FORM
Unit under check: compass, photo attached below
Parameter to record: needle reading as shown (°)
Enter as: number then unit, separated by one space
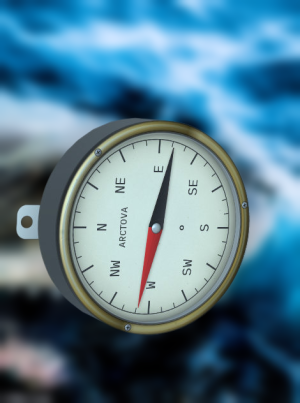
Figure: 280 °
